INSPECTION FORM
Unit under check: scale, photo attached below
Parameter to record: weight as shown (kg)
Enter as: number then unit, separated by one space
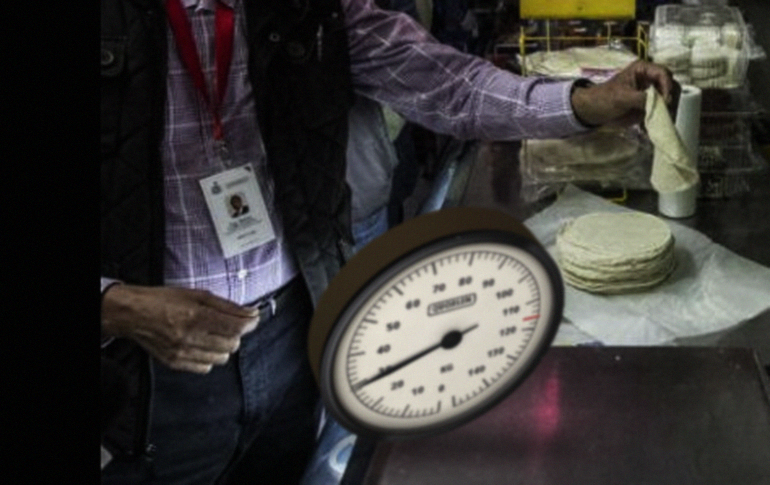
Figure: 30 kg
